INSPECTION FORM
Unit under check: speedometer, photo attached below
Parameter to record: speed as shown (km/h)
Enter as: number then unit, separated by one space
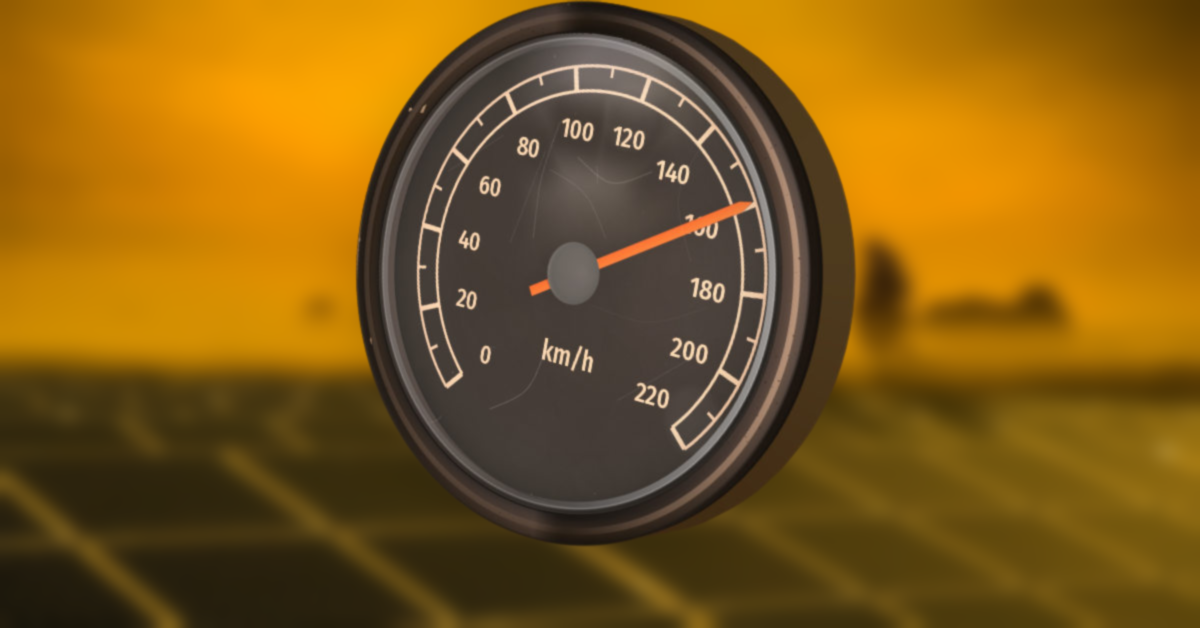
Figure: 160 km/h
